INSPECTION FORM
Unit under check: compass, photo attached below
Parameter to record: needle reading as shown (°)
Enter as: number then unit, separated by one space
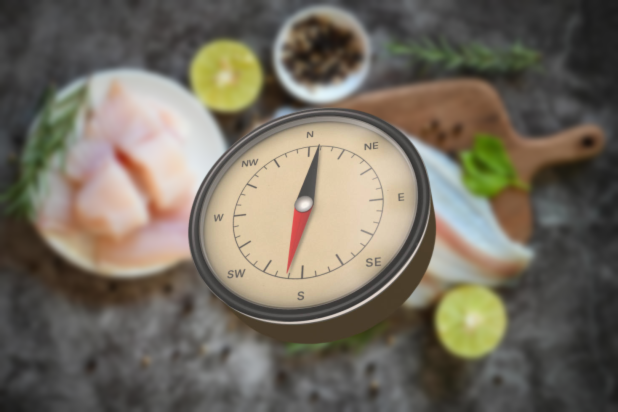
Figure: 190 °
